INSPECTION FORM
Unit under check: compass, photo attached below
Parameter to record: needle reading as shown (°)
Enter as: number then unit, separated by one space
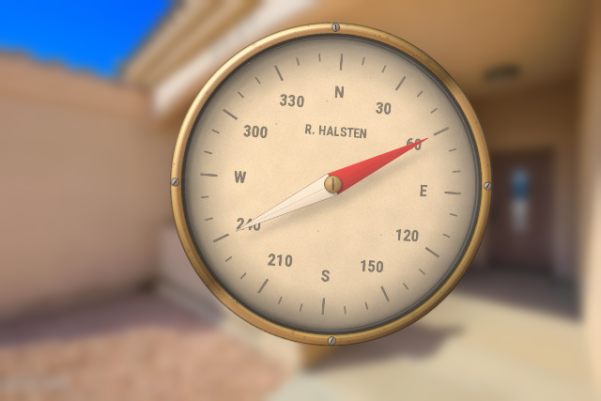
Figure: 60 °
